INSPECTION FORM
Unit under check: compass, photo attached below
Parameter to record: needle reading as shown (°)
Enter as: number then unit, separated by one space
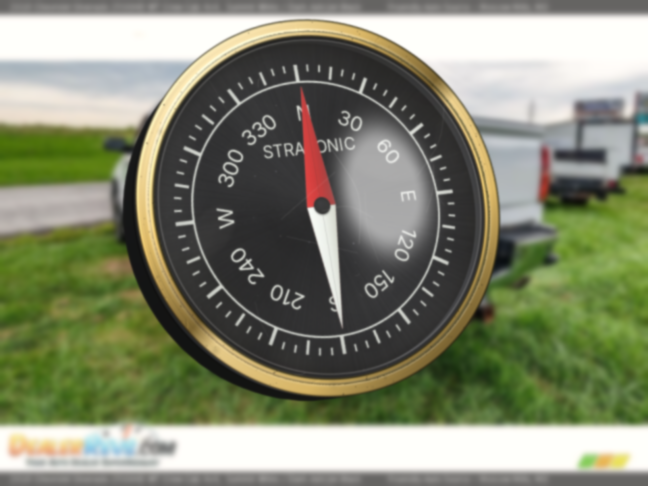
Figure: 0 °
